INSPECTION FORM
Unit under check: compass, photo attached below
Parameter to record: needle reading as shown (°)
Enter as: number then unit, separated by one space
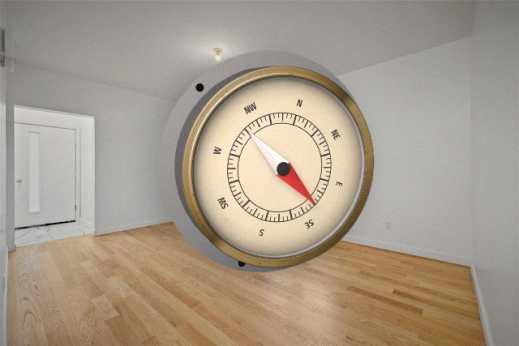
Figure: 120 °
